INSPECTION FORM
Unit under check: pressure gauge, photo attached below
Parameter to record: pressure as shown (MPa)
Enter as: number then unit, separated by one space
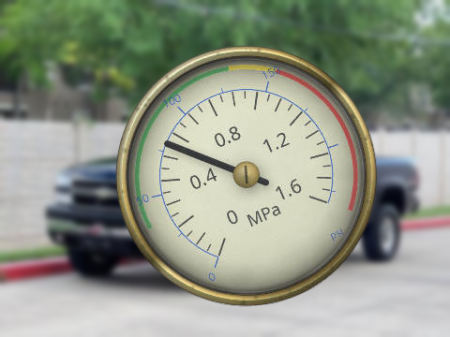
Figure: 0.55 MPa
